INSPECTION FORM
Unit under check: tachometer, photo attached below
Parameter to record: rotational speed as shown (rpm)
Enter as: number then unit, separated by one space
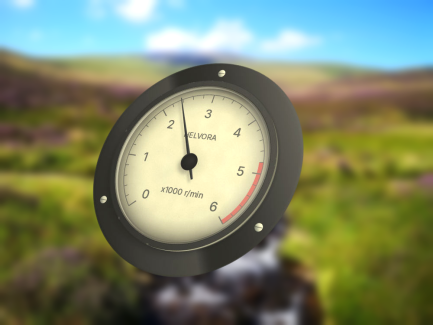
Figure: 2400 rpm
